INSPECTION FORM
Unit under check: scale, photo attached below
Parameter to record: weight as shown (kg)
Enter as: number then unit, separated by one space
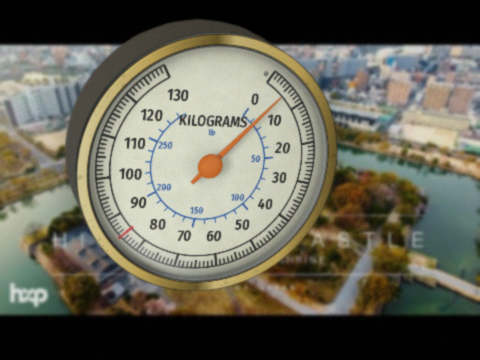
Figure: 5 kg
